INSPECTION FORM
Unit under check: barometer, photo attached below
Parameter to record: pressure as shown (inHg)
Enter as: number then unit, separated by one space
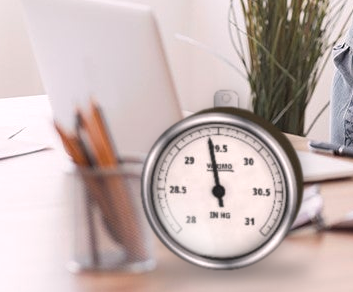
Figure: 29.4 inHg
